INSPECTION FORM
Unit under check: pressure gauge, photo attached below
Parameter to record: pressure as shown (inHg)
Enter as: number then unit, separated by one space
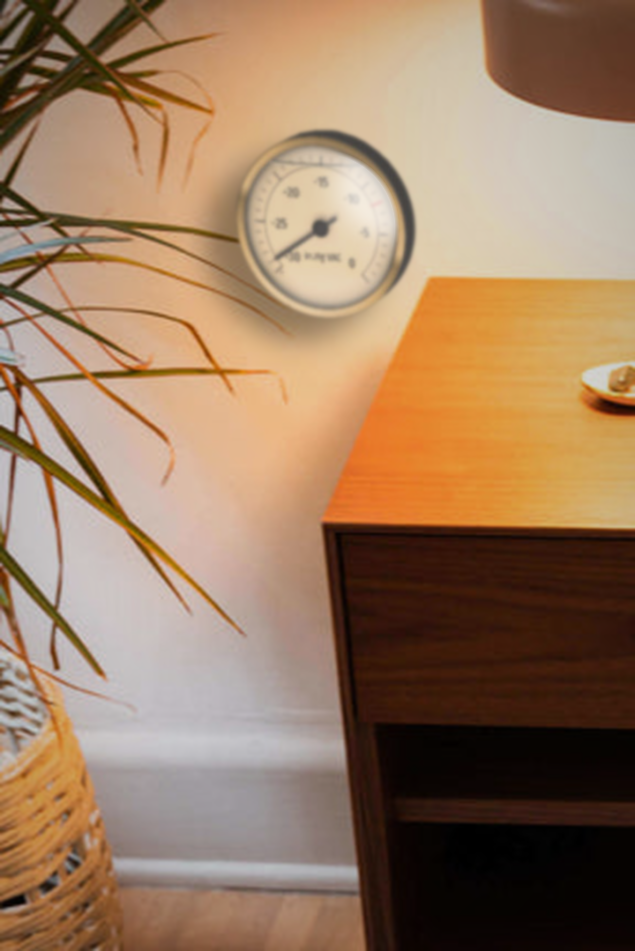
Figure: -29 inHg
